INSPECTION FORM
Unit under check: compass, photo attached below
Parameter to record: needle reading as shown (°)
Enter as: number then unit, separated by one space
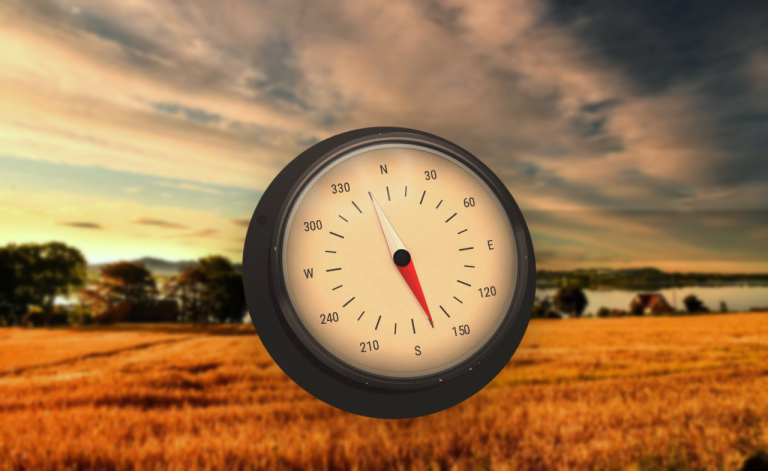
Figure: 165 °
